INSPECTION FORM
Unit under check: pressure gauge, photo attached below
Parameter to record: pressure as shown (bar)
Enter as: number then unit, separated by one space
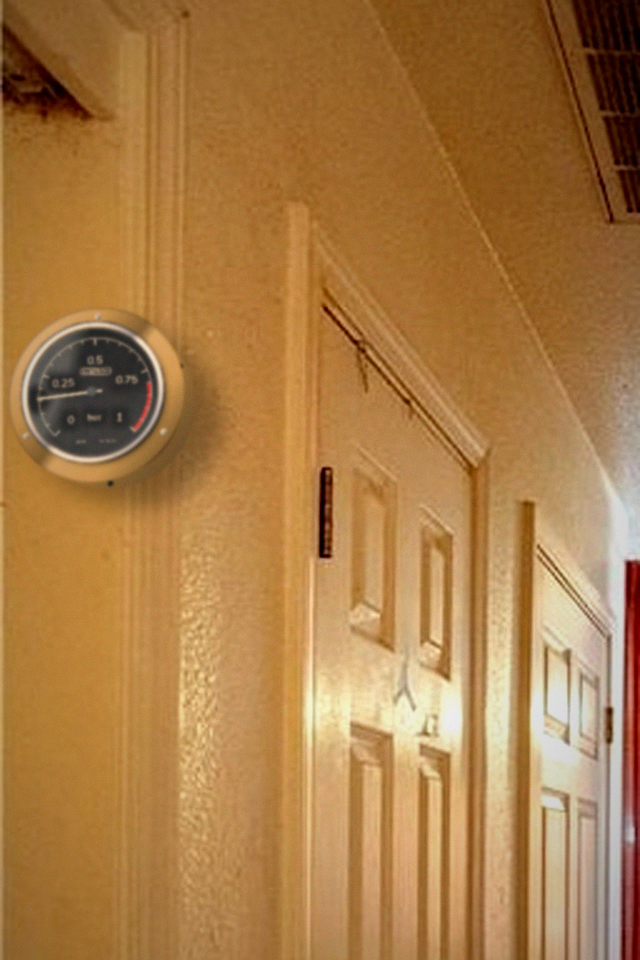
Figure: 0.15 bar
